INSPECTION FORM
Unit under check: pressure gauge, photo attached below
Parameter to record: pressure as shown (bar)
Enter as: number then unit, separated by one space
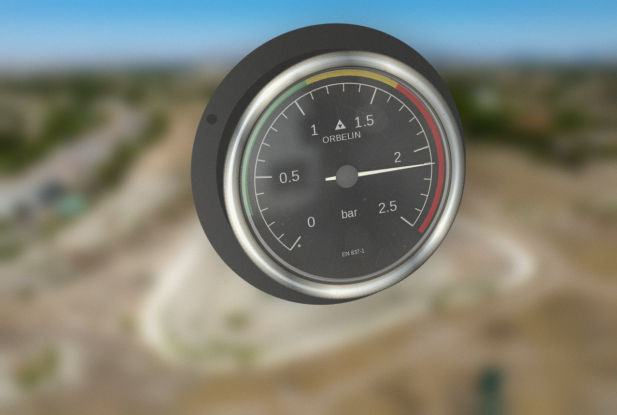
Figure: 2.1 bar
